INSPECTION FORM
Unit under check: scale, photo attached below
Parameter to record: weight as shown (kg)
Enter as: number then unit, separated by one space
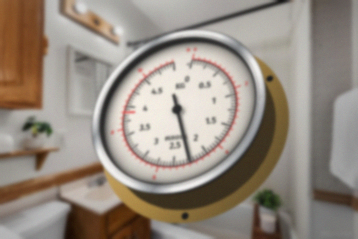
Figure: 2.25 kg
